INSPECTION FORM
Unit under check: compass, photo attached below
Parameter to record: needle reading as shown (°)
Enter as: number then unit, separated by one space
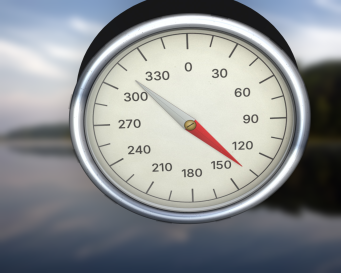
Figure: 135 °
